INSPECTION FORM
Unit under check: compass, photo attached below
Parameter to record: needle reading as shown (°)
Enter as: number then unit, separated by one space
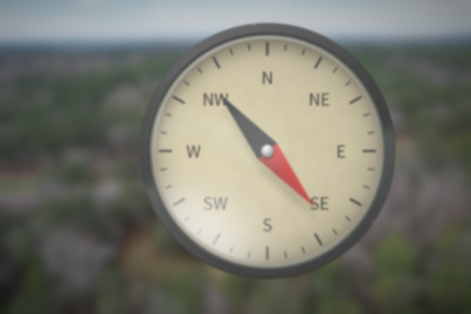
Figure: 140 °
